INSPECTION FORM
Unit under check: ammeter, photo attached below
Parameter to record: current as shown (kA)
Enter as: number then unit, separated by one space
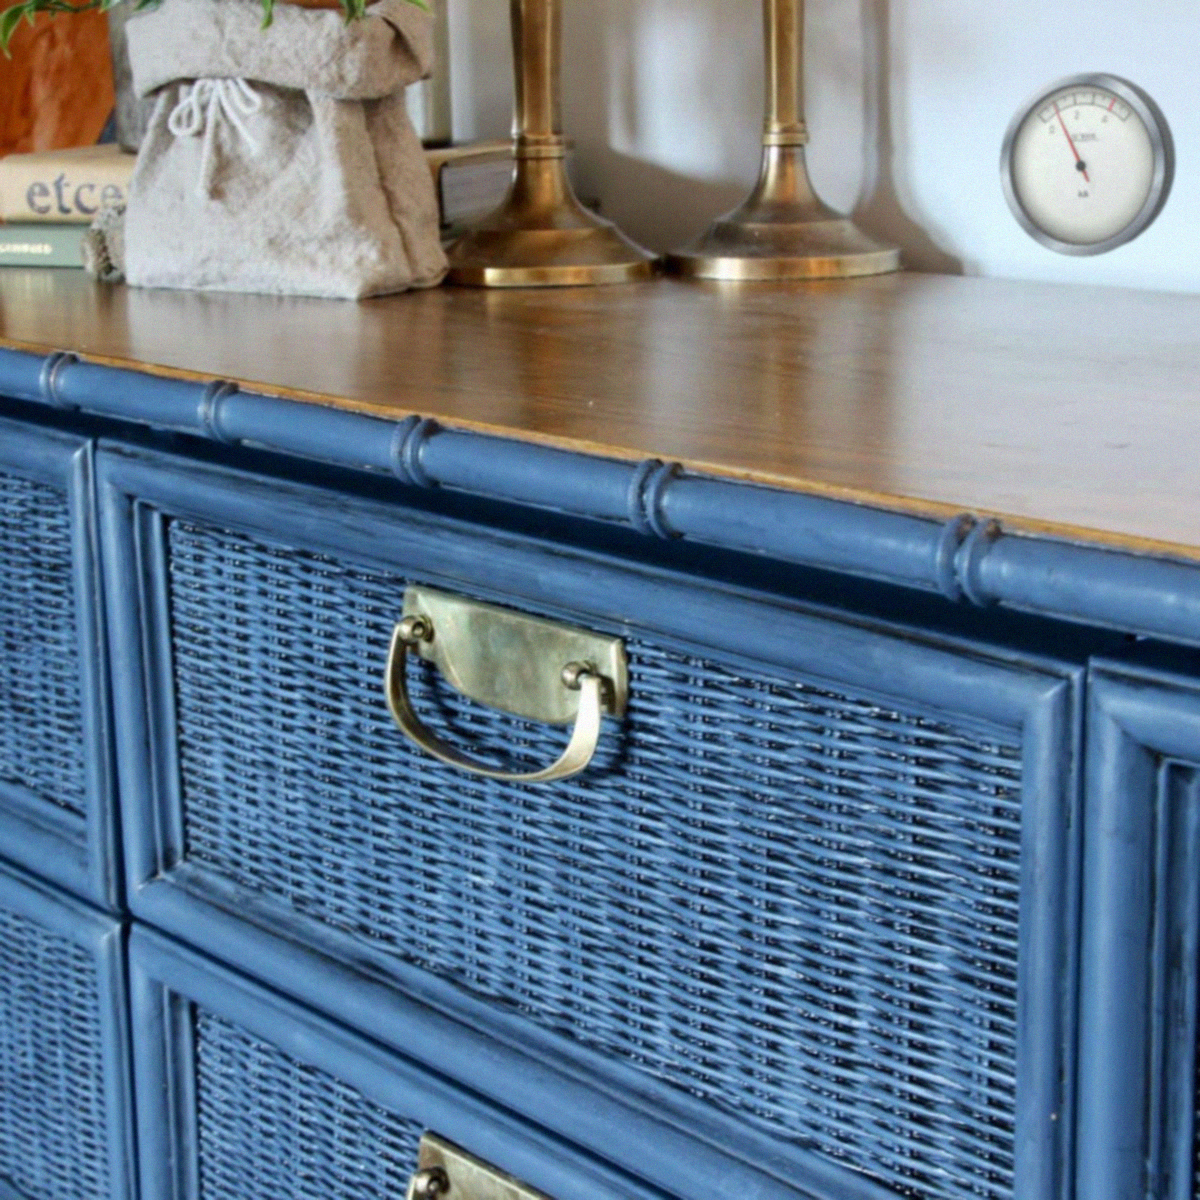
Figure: 1 kA
